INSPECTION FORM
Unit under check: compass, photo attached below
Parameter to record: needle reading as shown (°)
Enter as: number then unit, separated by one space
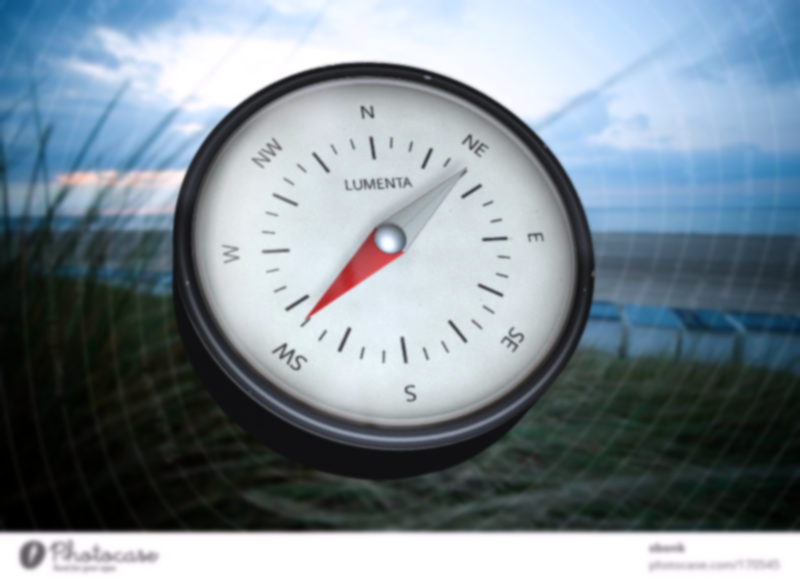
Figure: 230 °
